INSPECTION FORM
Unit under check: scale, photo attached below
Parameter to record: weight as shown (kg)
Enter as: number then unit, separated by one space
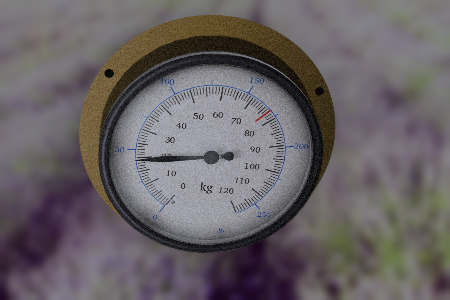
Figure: 20 kg
